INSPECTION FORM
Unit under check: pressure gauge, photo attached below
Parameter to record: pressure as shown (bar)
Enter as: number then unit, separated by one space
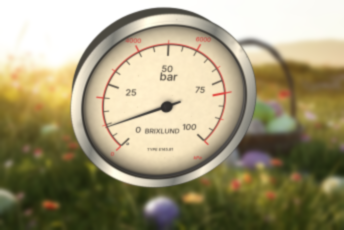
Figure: 10 bar
